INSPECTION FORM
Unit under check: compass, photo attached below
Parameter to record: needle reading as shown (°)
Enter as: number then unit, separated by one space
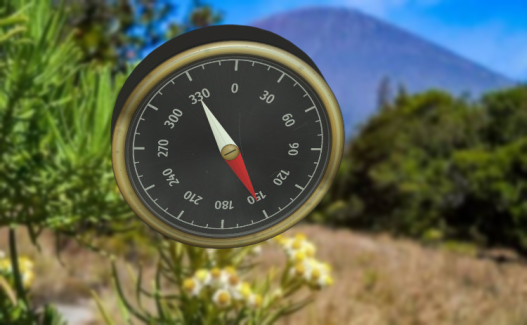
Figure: 150 °
